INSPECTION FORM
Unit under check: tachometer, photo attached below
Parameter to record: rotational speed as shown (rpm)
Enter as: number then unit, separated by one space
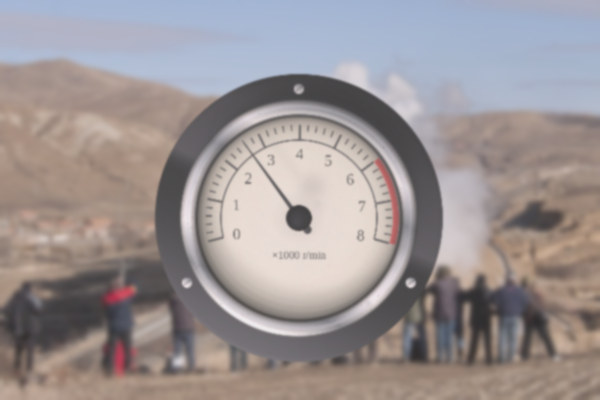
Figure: 2600 rpm
